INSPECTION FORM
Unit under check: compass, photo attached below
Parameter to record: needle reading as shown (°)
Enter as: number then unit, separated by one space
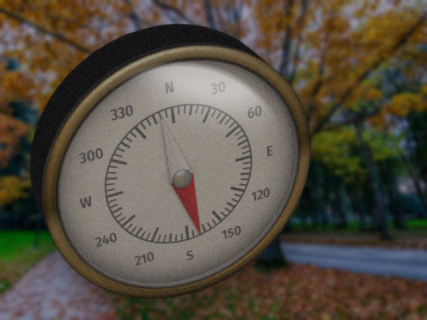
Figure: 170 °
